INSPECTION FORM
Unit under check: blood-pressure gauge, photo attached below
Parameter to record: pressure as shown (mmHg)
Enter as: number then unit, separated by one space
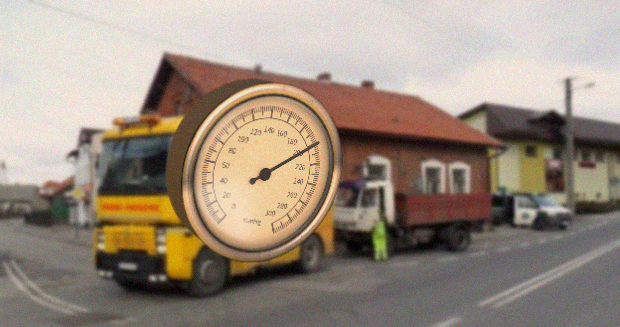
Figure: 200 mmHg
